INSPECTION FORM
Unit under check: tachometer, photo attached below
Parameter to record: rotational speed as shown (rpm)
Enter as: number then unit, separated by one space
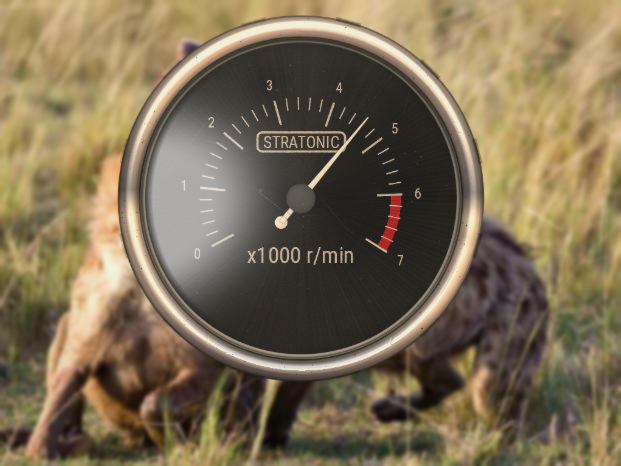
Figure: 4600 rpm
